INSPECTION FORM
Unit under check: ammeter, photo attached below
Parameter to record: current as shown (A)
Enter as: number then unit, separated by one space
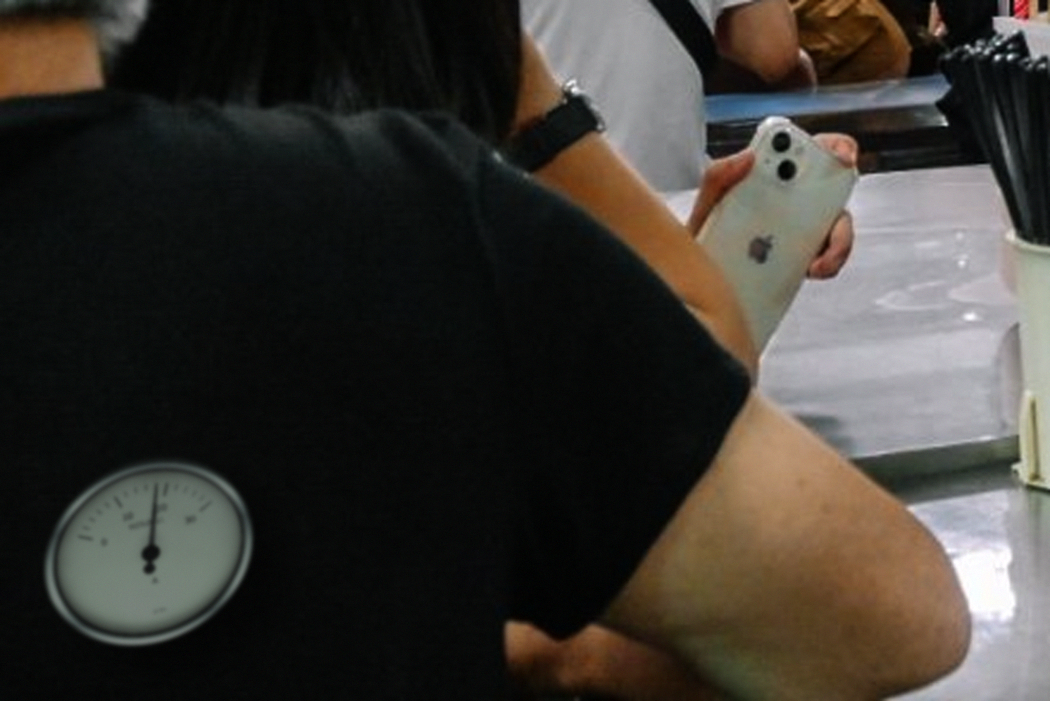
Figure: 18 A
